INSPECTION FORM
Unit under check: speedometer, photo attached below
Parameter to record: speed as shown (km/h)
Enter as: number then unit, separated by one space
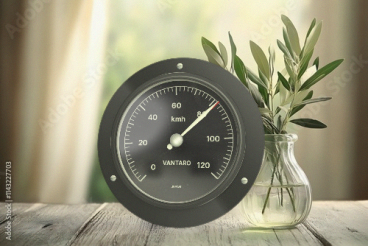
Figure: 82 km/h
